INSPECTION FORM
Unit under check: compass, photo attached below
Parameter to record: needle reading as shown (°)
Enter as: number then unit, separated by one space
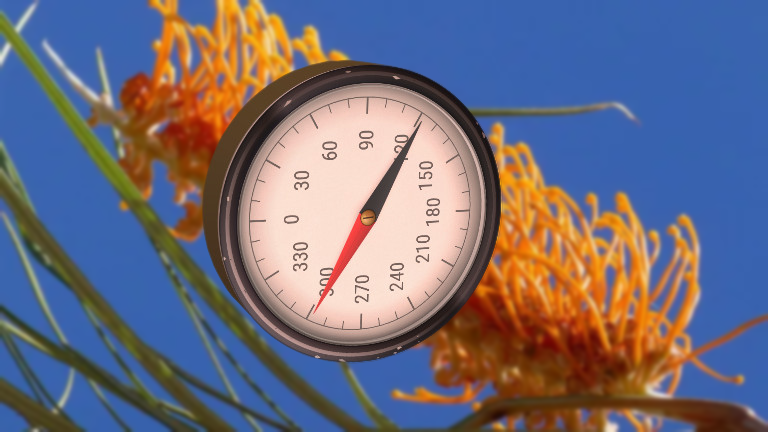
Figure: 300 °
